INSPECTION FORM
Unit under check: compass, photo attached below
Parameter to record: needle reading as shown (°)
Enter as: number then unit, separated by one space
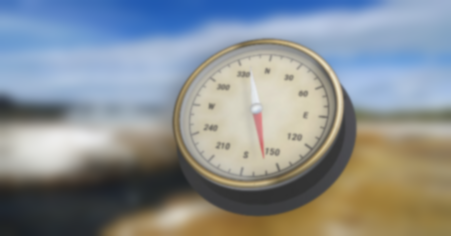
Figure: 160 °
